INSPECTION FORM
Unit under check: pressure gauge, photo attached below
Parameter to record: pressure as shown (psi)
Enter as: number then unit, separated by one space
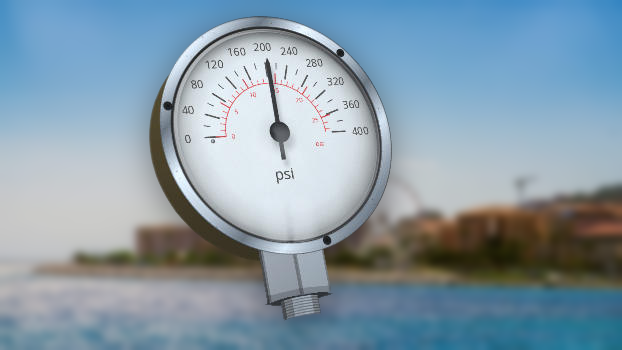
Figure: 200 psi
